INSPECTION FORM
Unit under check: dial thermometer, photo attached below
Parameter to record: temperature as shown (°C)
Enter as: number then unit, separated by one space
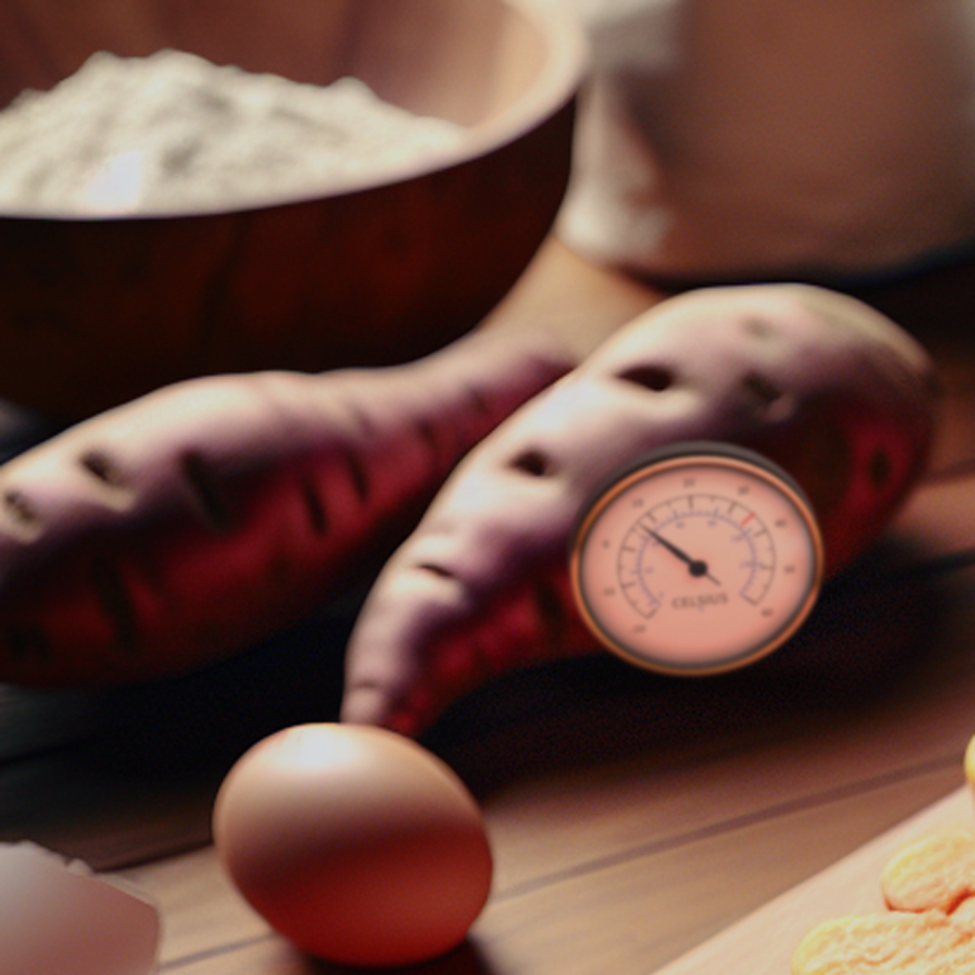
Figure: 7.5 °C
